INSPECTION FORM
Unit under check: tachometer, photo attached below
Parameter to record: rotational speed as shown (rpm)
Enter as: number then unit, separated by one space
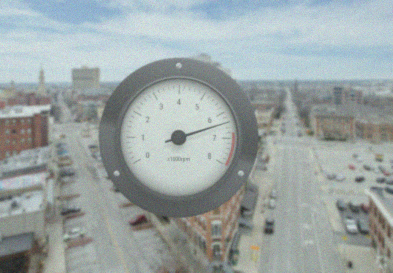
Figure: 6400 rpm
